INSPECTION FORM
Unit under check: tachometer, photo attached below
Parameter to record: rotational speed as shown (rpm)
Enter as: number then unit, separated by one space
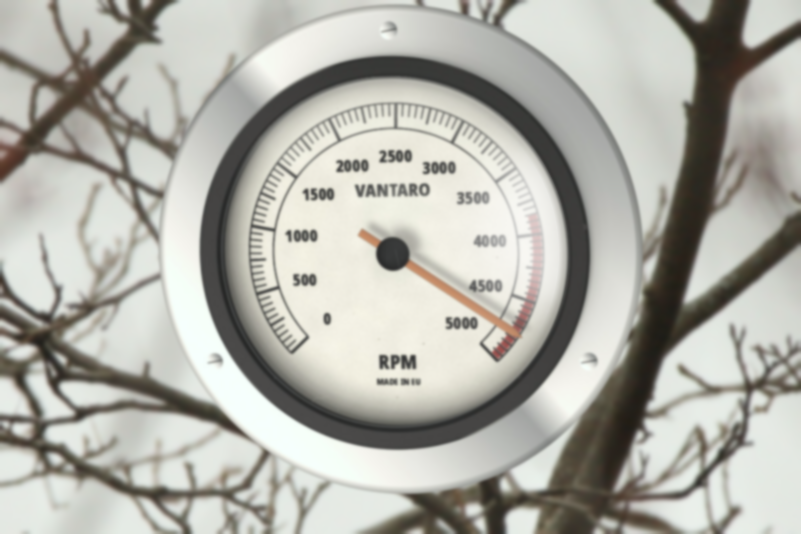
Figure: 4750 rpm
